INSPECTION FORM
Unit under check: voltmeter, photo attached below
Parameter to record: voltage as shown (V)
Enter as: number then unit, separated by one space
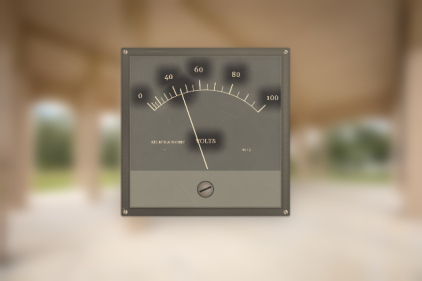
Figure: 45 V
